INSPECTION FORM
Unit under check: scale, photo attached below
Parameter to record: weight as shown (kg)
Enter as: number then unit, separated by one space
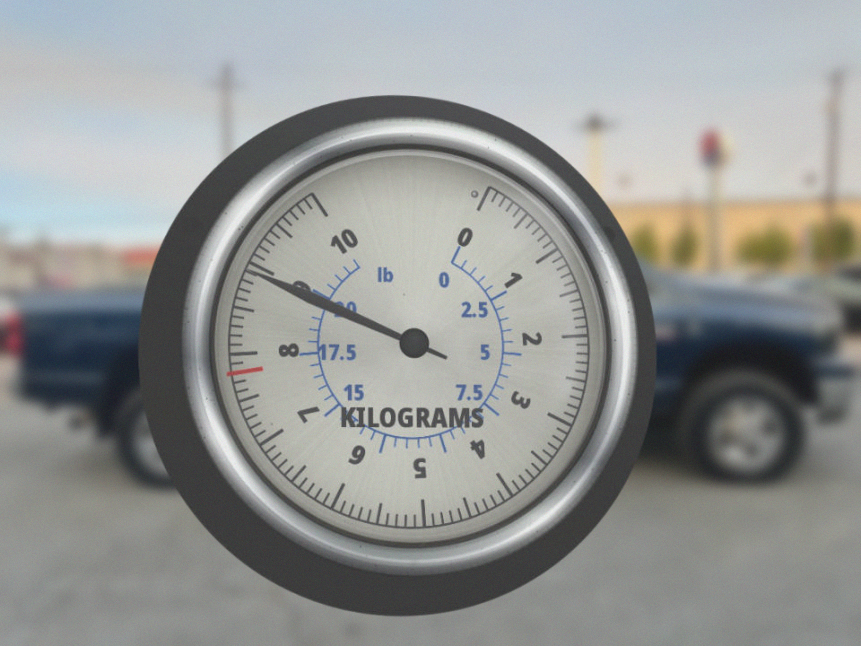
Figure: 8.9 kg
